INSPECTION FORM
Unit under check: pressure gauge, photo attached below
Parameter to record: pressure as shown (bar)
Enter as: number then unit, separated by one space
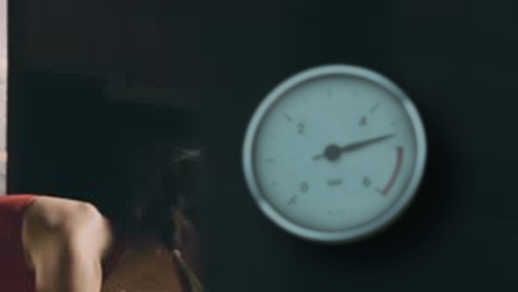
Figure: 4.75 bar
